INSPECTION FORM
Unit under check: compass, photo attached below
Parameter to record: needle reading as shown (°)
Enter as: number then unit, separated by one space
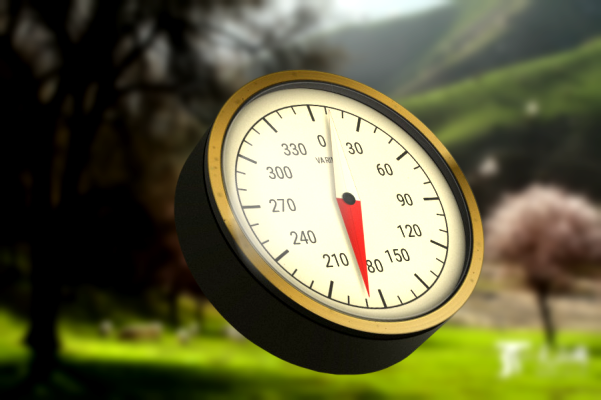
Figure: 190 °
